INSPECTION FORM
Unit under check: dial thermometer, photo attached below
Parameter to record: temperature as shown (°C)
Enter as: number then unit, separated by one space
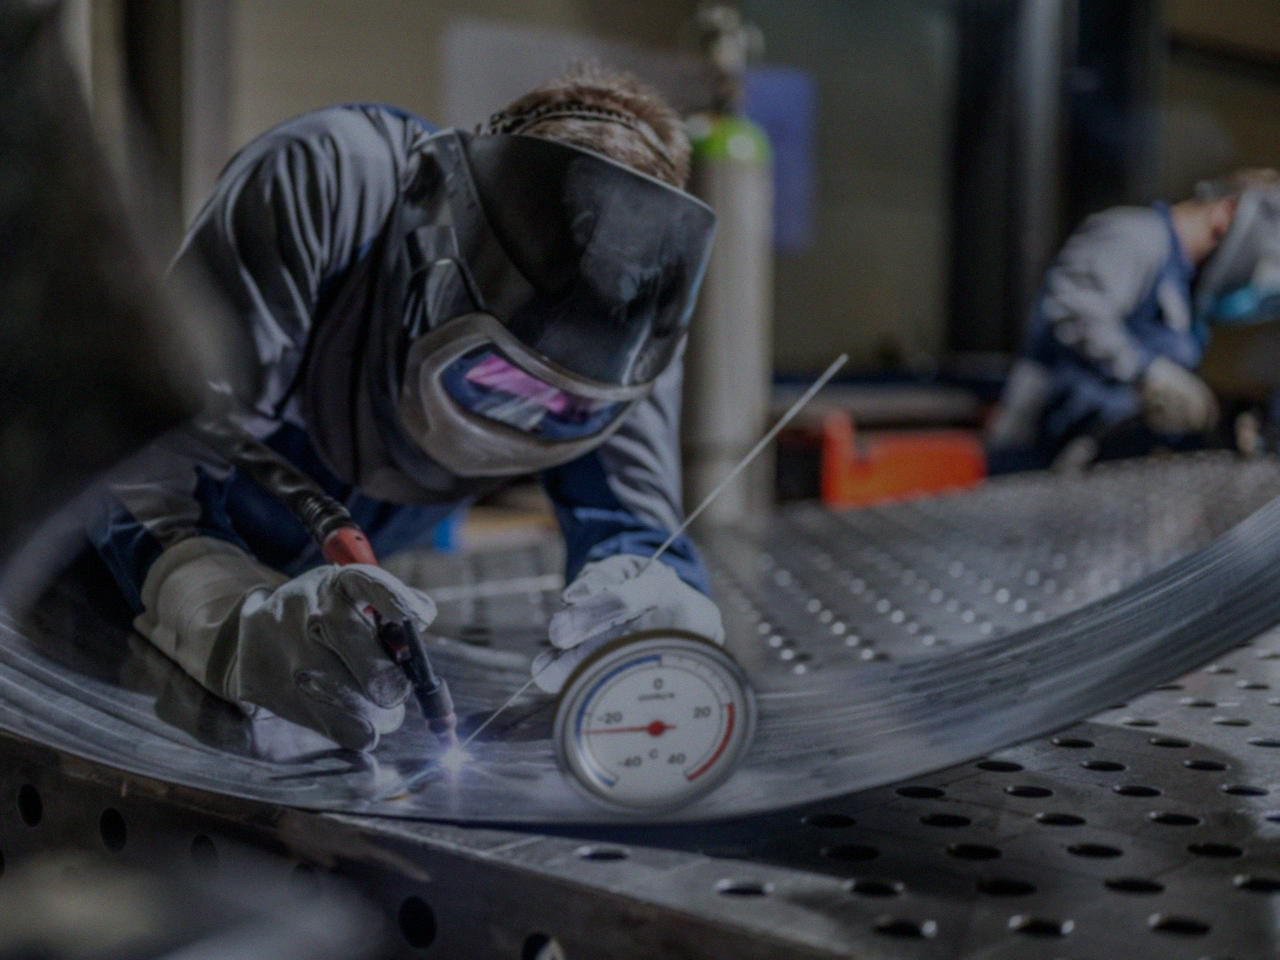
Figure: -24 °C
